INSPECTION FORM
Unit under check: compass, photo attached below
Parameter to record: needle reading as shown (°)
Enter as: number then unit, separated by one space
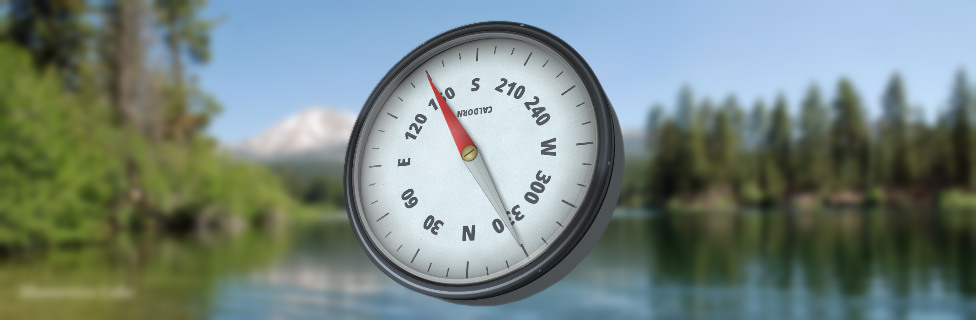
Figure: 150 °
